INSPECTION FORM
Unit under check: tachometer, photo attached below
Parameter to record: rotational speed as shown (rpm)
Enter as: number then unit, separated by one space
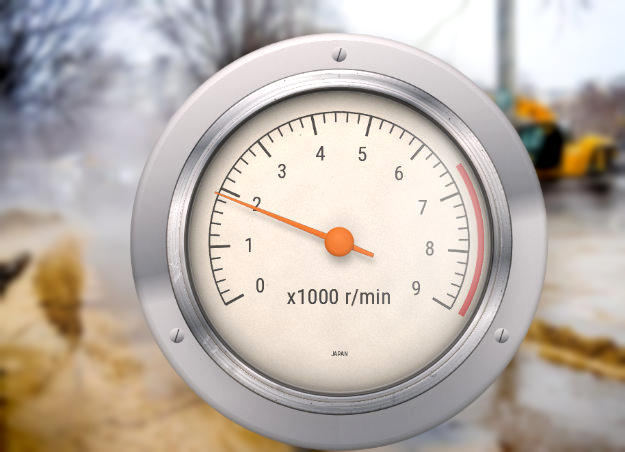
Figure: 1900 rpm
